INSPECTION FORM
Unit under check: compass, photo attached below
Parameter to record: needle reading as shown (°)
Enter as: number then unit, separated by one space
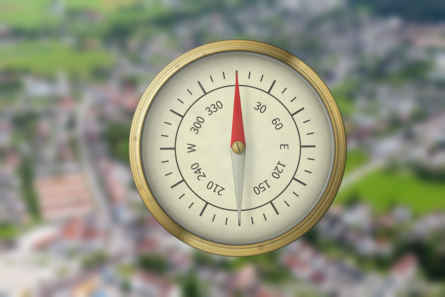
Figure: 0 °
